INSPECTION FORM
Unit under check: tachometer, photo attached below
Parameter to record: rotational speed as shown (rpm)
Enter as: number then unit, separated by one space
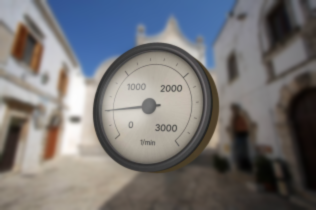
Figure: 400 rpm
